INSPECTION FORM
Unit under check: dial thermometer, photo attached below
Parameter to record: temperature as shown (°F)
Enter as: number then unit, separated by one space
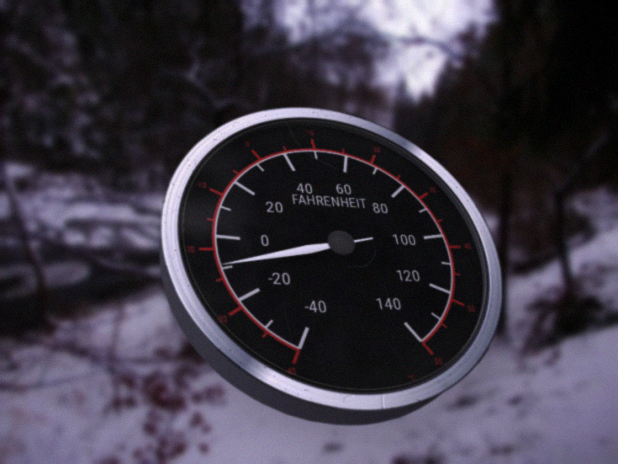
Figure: -10 °F
